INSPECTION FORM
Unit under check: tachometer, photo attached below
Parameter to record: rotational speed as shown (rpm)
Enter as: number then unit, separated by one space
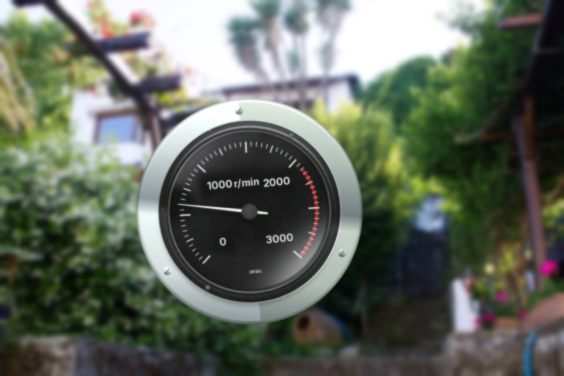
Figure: 600 rpm
